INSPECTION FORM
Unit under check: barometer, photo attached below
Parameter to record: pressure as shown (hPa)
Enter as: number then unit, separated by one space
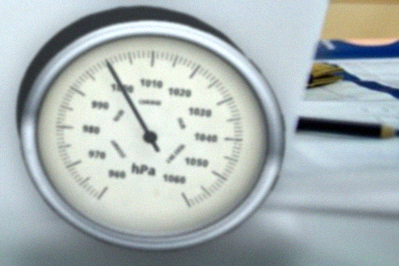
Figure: 1000 hPa
